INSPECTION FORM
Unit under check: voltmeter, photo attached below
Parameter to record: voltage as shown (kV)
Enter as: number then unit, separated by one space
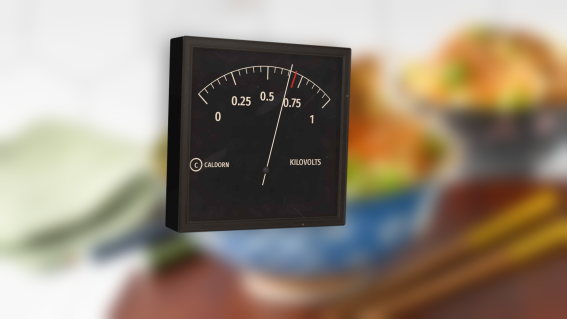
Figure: 0.65 kV
